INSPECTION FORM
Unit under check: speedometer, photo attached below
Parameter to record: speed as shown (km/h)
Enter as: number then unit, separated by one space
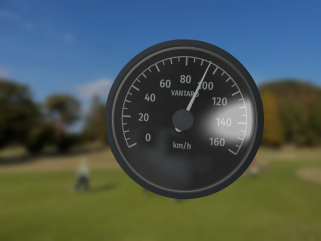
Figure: 95 km/h
